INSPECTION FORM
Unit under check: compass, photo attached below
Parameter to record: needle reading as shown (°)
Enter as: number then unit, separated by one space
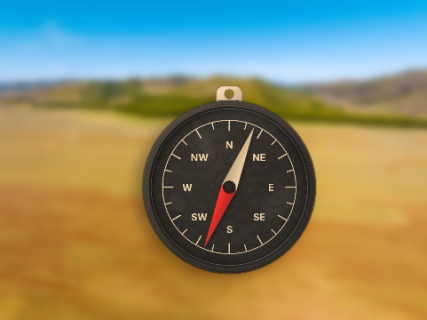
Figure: 202.5 °
